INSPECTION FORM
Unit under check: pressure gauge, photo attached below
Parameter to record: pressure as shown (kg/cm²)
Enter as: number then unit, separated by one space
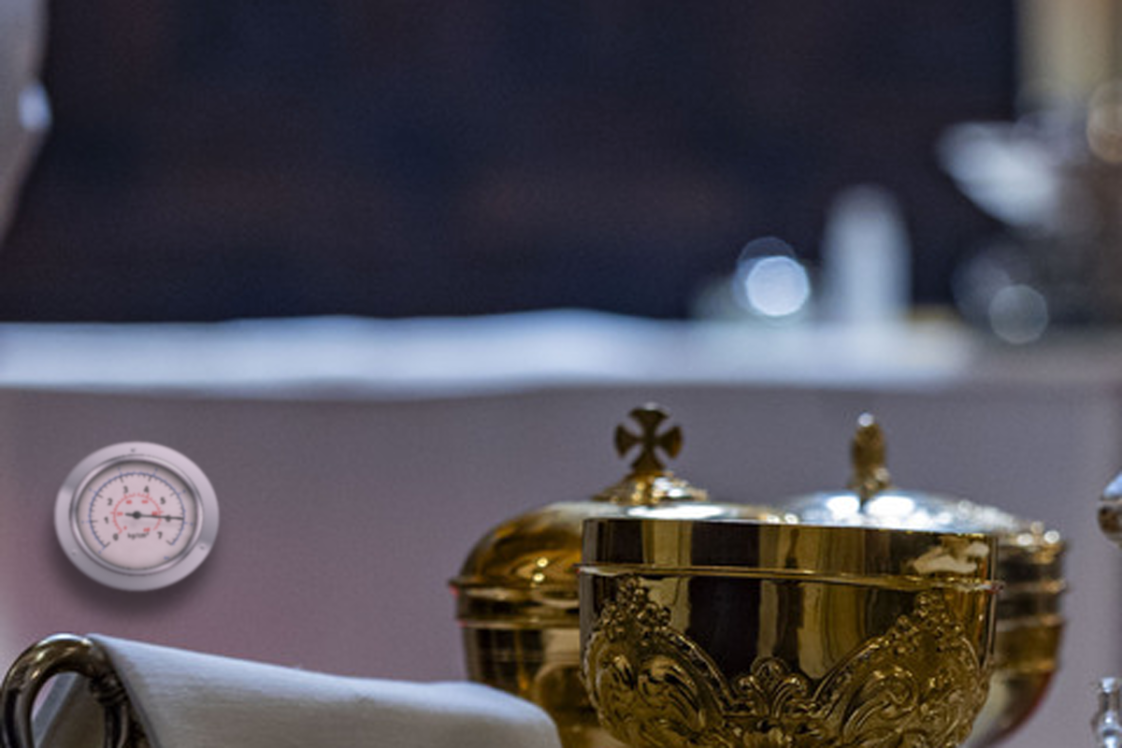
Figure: 6 kg/cm²
